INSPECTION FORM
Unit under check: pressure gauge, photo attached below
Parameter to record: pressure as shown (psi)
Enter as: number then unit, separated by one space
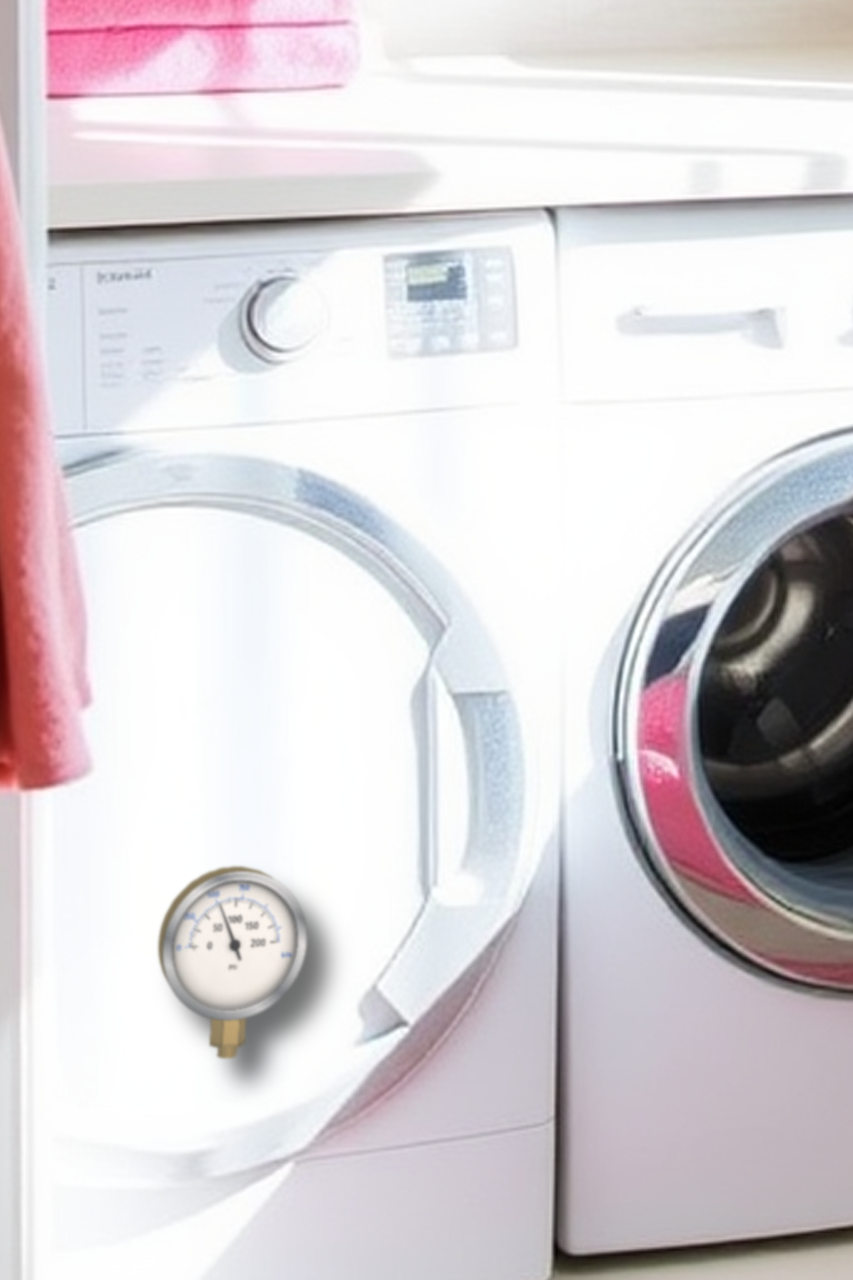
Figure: 75 psi
